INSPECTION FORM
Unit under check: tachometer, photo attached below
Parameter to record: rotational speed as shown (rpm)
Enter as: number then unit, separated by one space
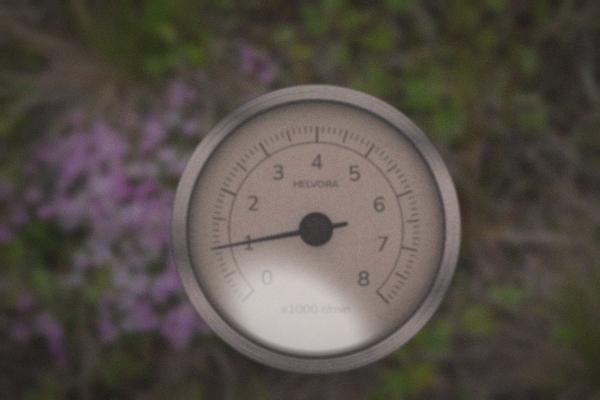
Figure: 1000 rpm
